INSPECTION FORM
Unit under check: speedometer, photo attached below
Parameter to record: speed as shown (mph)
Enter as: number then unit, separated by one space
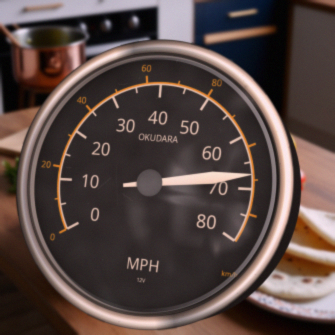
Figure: 67.5 mph
